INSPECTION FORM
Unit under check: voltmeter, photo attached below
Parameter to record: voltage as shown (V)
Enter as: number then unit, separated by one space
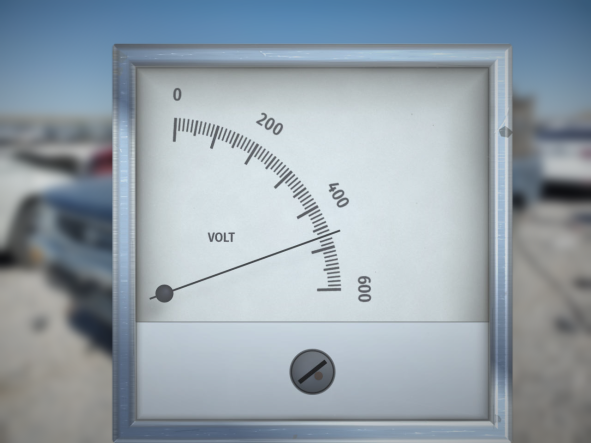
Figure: 470 V
